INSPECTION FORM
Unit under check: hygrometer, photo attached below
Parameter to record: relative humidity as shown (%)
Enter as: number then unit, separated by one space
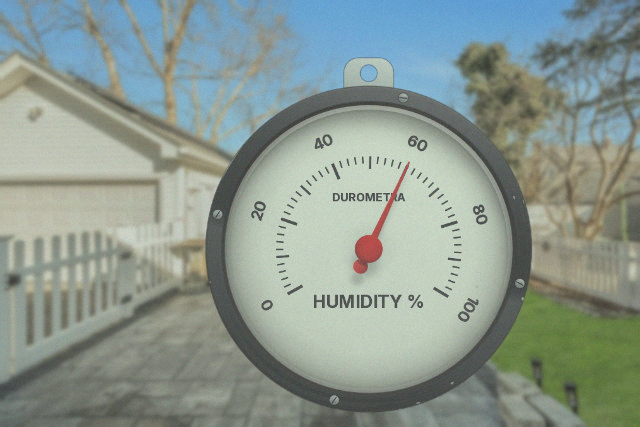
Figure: 60 %
